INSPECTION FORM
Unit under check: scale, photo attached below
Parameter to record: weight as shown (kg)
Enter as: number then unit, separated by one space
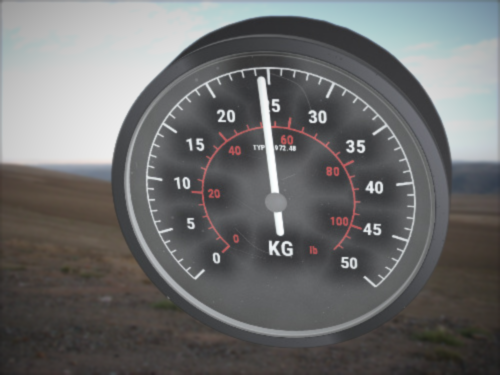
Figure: 24.5 kg
